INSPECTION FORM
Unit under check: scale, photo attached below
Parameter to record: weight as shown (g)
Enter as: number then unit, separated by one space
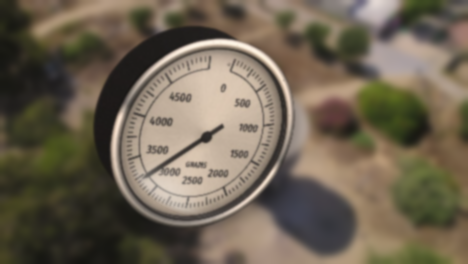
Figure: 3250 g
